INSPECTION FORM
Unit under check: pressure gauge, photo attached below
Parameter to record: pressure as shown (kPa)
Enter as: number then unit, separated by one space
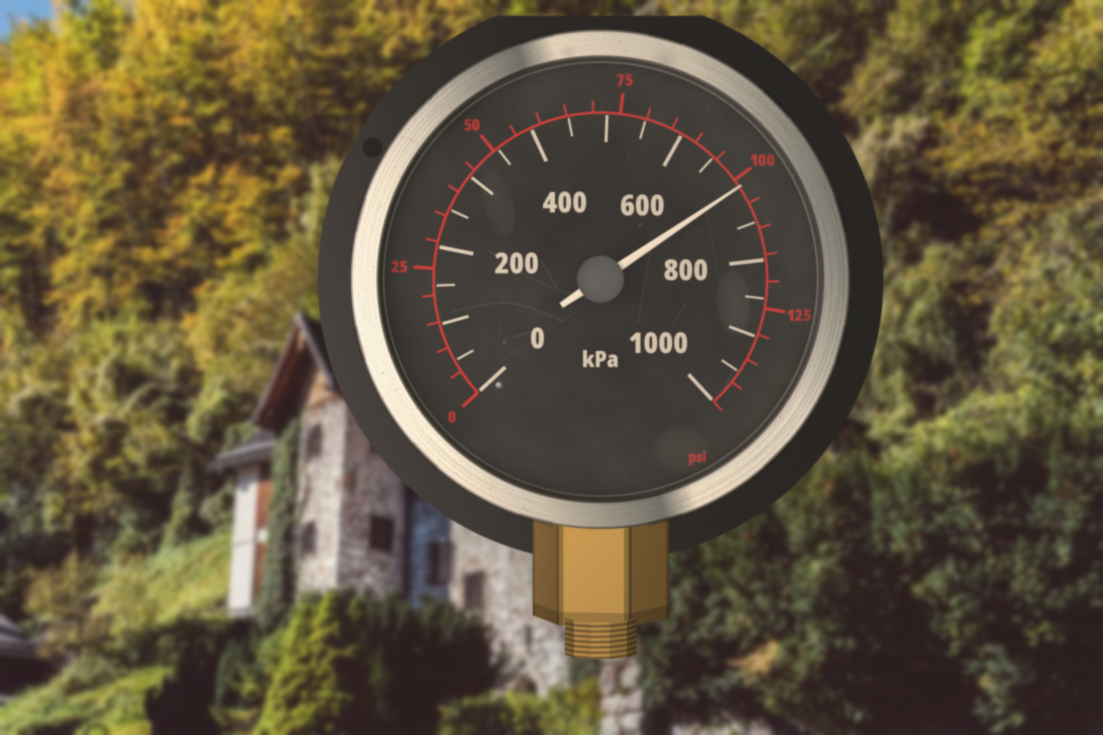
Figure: 700 kPa
